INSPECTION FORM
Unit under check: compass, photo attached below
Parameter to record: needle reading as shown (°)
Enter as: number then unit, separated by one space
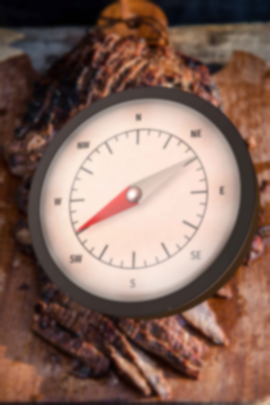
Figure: 240 °
